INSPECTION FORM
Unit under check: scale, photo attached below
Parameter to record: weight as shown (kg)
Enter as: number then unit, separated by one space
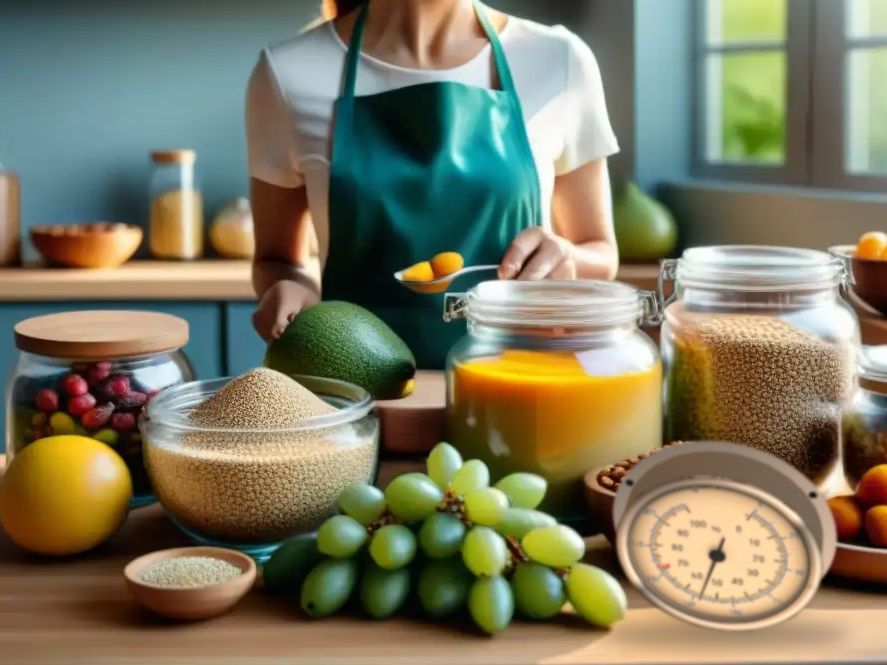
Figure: 55 kg
